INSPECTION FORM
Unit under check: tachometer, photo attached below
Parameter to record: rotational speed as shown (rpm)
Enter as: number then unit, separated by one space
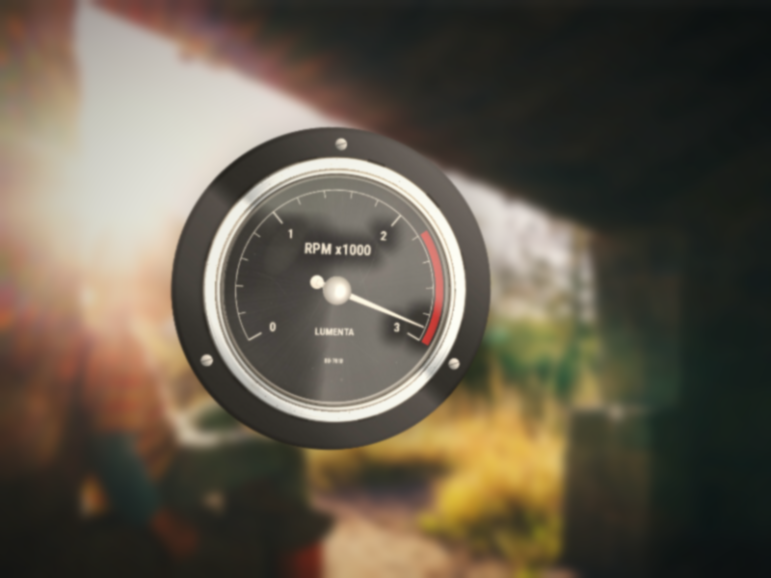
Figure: 2900 rpm
